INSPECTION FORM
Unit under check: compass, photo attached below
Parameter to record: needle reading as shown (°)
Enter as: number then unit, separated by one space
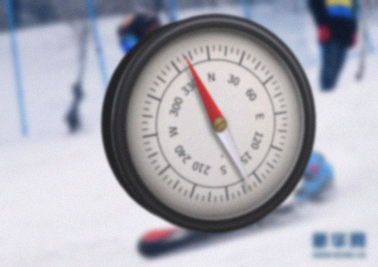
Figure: 340 °
